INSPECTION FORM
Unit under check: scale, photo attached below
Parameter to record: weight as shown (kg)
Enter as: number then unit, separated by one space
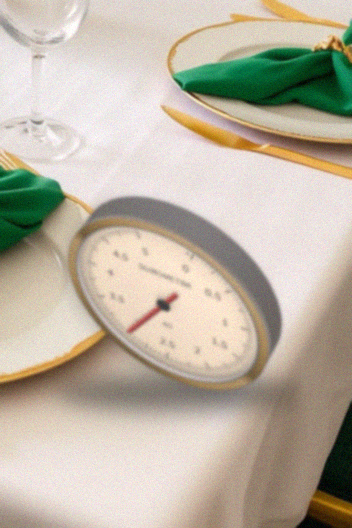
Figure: 3 kg
